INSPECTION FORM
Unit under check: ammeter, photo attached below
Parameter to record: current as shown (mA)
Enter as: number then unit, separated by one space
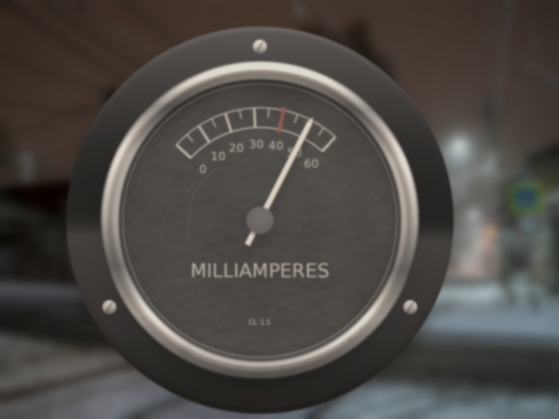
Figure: 50 mA
